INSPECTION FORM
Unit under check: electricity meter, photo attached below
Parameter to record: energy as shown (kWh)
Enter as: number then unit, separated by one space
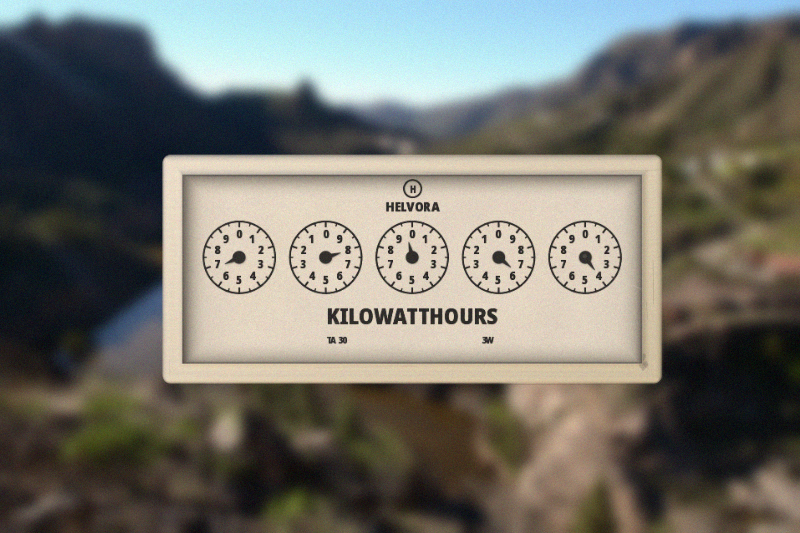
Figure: 67964 kWh
